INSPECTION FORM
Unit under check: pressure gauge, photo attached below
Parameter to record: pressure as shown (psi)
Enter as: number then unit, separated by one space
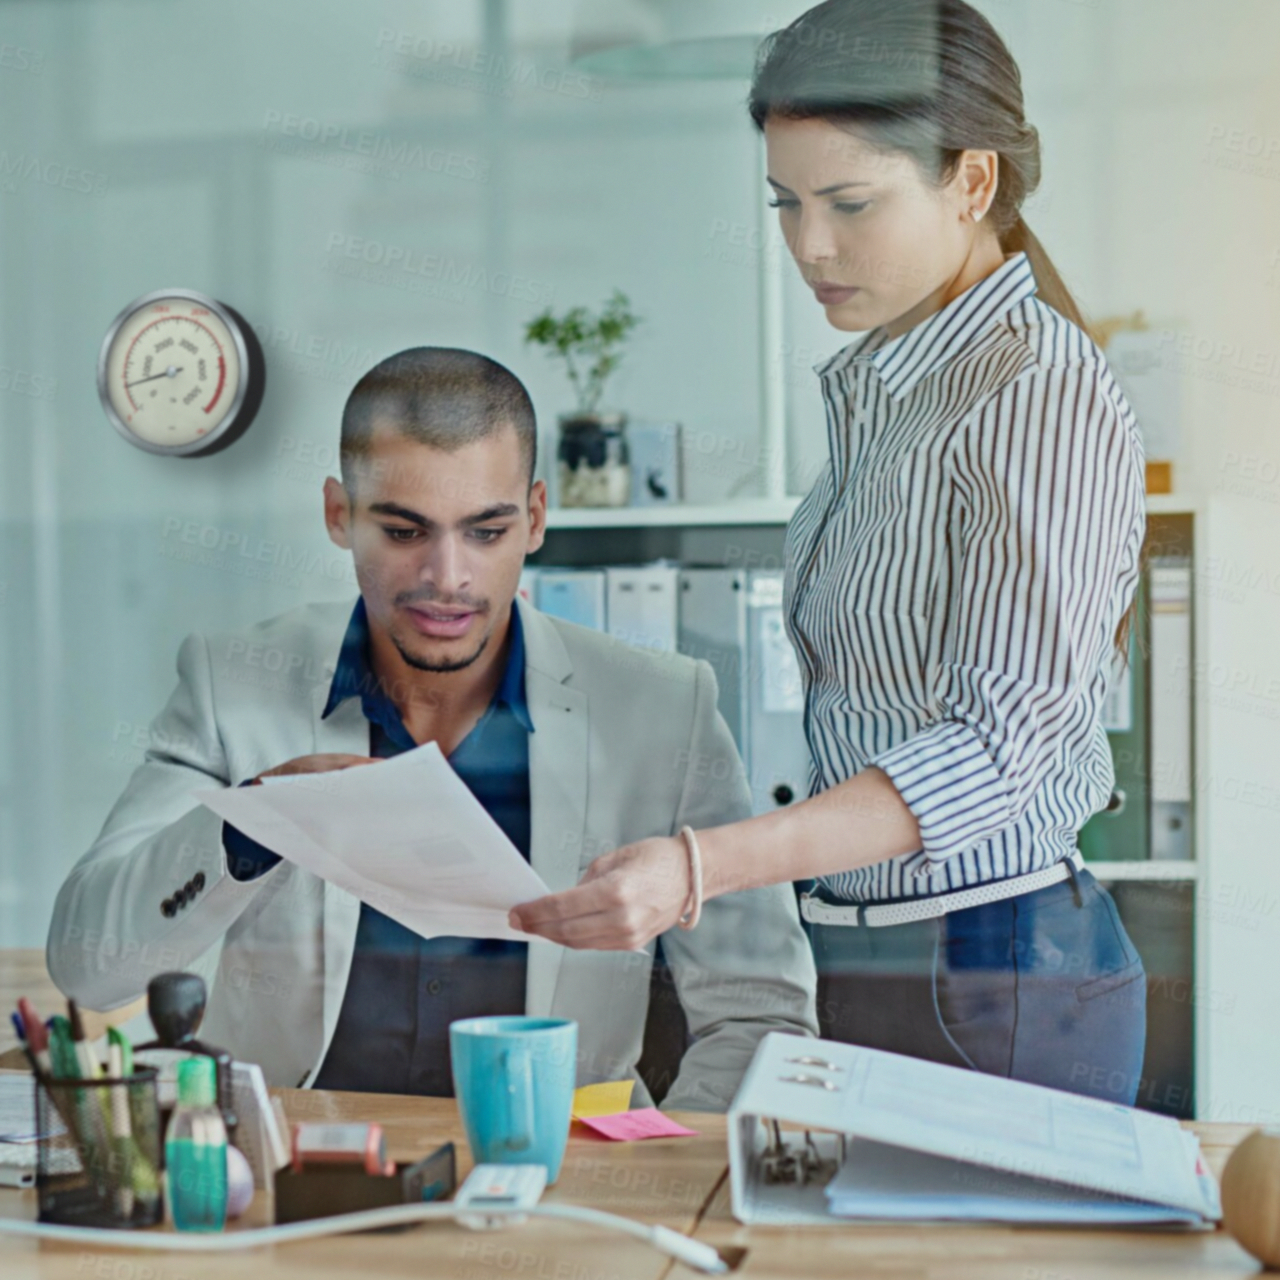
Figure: 500 psi
